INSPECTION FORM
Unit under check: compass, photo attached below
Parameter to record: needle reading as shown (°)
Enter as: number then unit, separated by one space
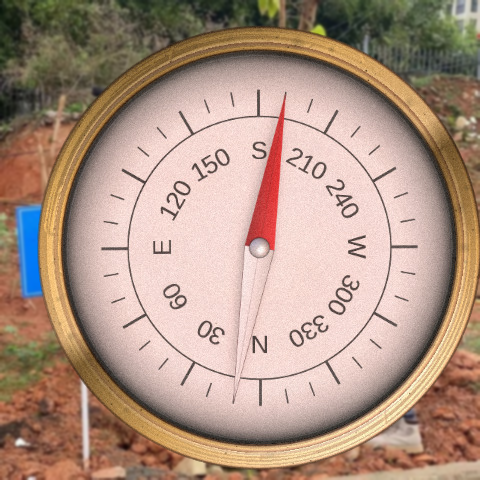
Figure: 190 °
